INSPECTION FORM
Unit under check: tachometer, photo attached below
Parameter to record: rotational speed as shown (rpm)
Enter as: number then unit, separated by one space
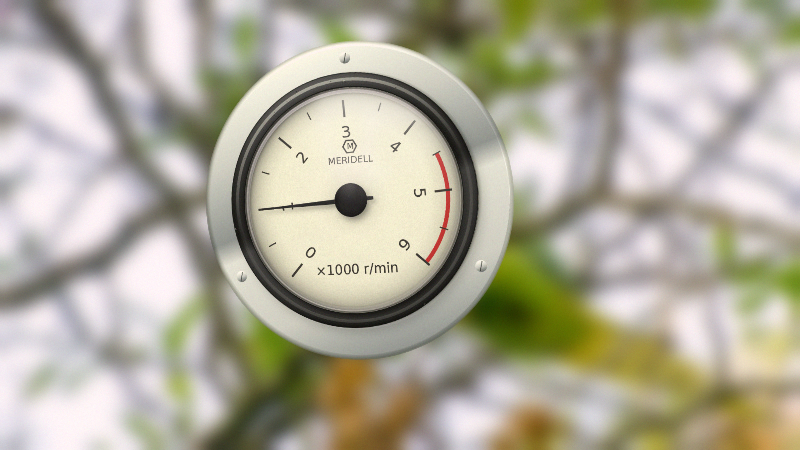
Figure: 1000 rpm
